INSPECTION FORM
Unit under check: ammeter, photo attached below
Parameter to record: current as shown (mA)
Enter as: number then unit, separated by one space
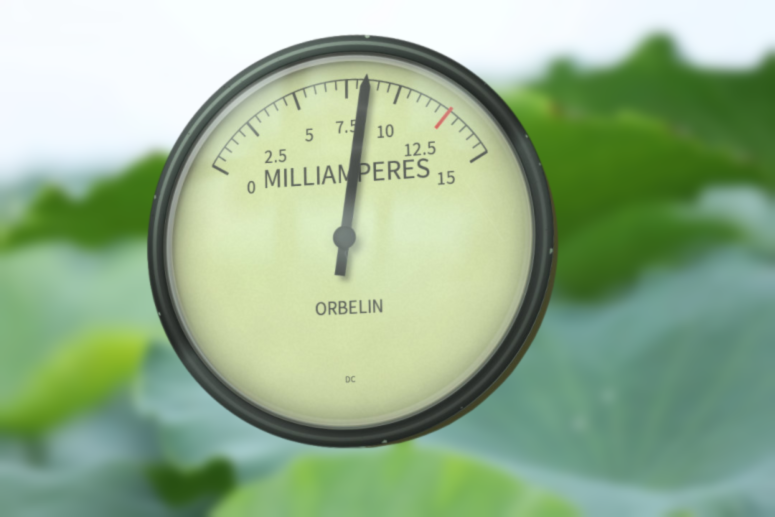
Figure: 8.5 mA
